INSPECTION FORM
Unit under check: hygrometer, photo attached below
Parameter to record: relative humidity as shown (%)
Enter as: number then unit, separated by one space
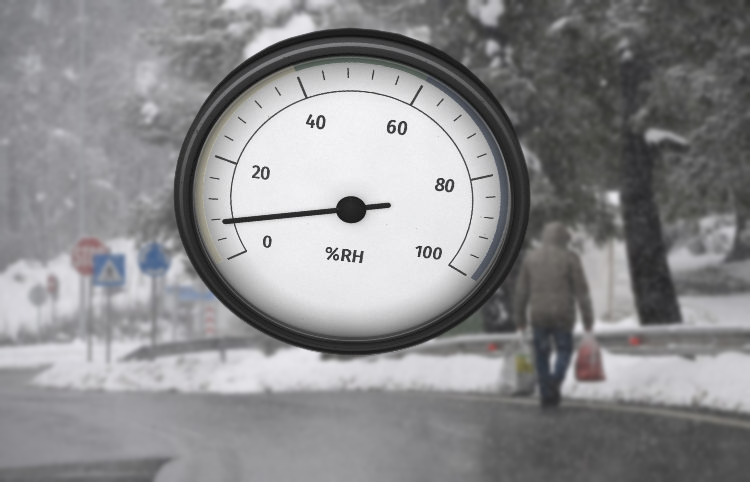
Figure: 8 %
